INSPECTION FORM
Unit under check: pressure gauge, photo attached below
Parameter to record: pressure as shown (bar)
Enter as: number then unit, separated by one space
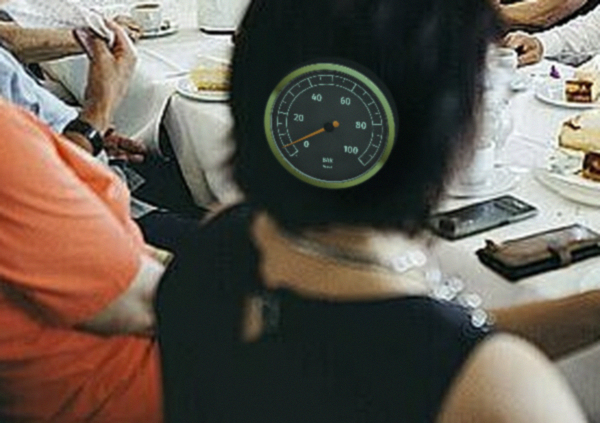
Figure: 5 bar
